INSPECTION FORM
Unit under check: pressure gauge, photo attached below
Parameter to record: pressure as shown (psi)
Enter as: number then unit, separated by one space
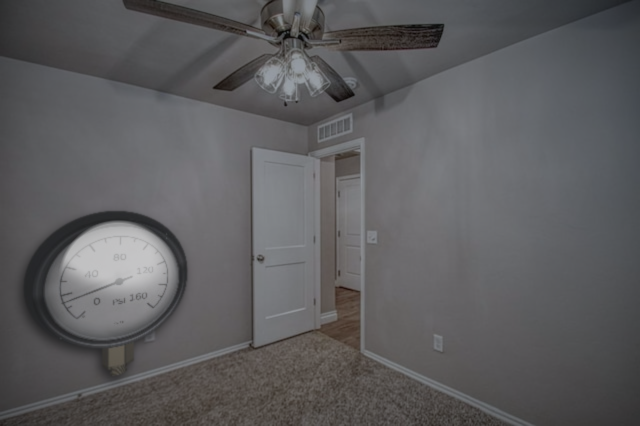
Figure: 15 psi
